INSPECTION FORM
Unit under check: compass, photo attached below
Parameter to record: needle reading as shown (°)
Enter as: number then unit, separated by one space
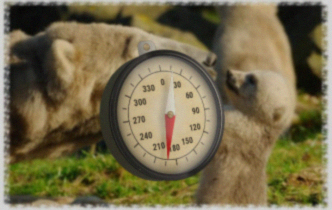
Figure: 195 °
